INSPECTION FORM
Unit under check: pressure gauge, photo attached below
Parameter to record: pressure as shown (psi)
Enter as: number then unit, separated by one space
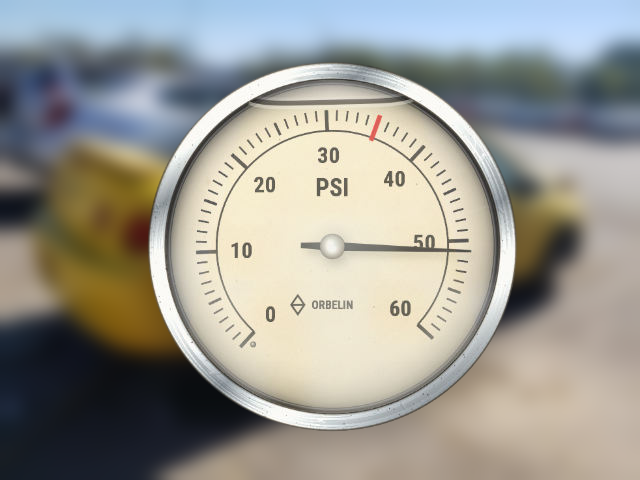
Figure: 51 psi
